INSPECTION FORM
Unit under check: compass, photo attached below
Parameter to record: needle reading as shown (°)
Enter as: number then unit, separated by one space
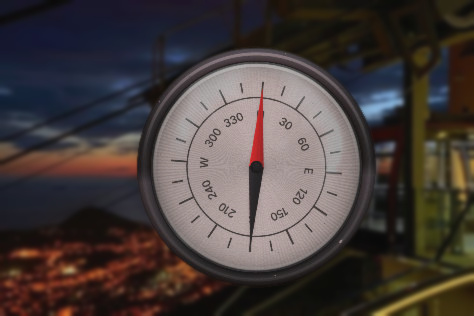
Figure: 0 °
